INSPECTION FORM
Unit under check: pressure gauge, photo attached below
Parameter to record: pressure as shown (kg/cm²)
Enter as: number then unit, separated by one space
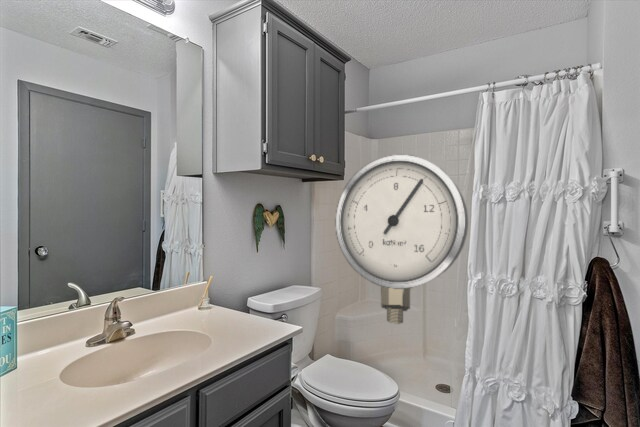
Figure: 10 kg/cm²
